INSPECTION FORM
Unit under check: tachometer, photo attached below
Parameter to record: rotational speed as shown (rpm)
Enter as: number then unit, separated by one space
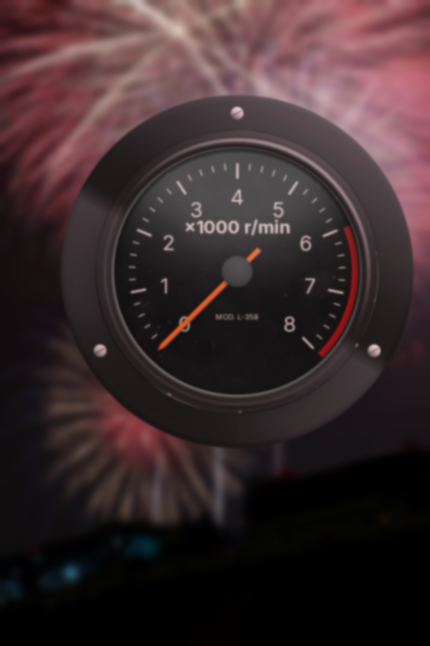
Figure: 0 rpm
